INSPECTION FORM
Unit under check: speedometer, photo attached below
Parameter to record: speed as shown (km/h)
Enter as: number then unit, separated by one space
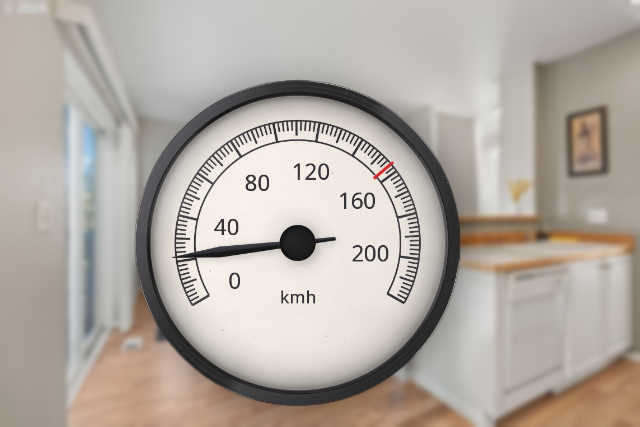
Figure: 22 km/h
